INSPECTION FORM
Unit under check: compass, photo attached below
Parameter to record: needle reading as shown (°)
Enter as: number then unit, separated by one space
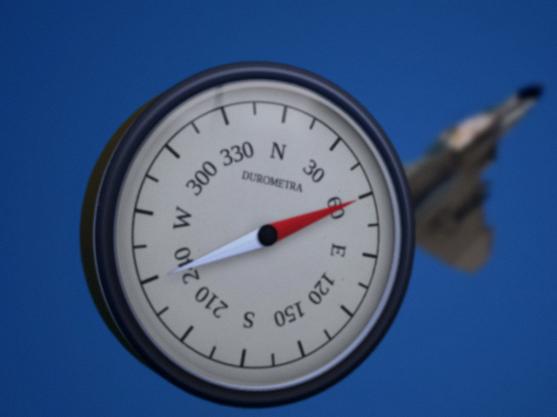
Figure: 60 °
